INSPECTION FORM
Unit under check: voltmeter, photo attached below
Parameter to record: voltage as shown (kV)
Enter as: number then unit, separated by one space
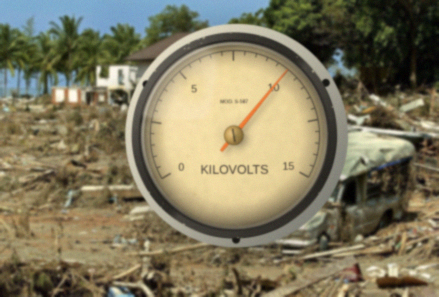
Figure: 10 kV
